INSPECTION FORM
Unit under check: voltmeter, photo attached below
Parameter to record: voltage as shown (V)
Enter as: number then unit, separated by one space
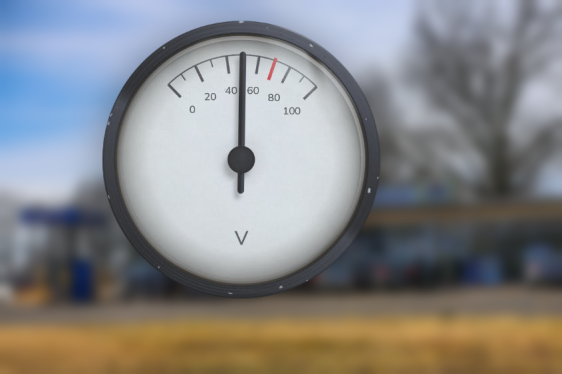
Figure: 50 V
